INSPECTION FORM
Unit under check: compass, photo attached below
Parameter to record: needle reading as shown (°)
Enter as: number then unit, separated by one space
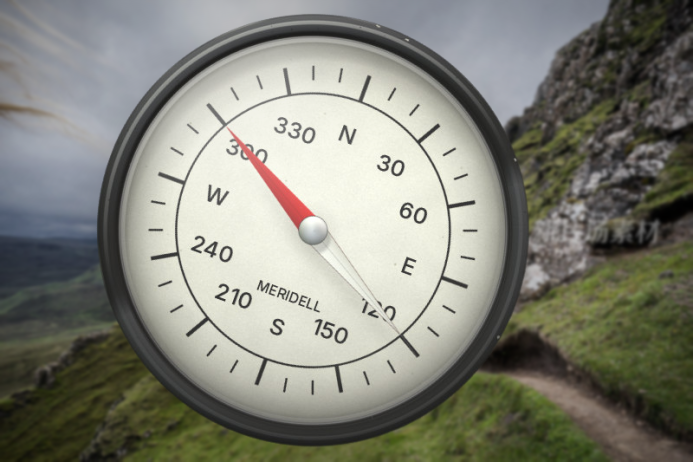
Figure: 300 °
